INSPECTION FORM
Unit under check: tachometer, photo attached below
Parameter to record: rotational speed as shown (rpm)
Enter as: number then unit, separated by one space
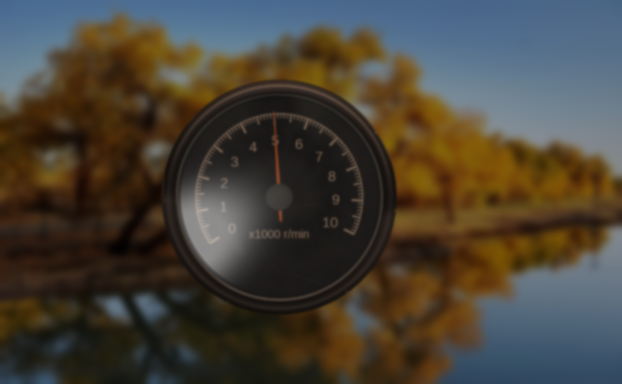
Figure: 5000 rpm
